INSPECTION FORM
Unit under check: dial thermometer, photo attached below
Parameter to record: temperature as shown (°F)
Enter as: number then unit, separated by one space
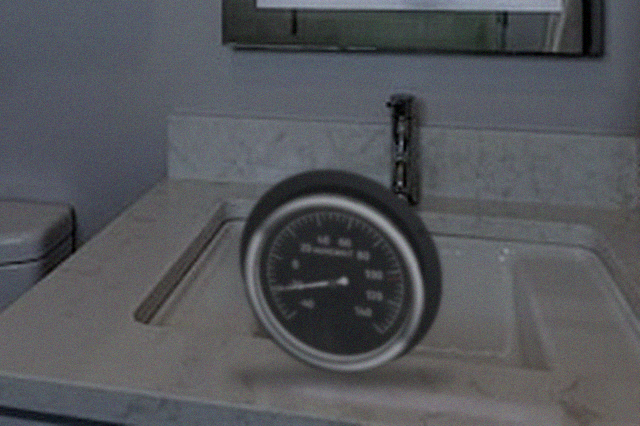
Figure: -20 °F
